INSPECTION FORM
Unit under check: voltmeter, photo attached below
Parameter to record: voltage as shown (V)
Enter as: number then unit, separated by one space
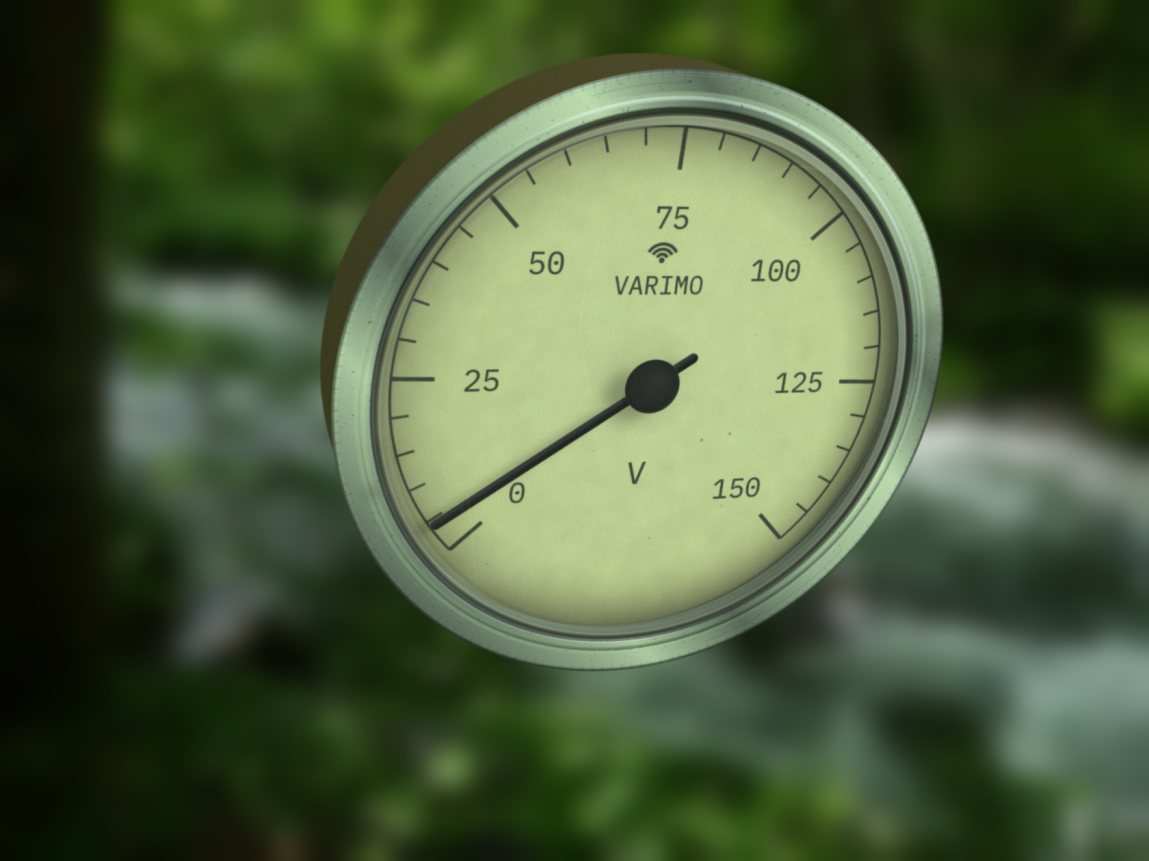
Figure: 5 V
